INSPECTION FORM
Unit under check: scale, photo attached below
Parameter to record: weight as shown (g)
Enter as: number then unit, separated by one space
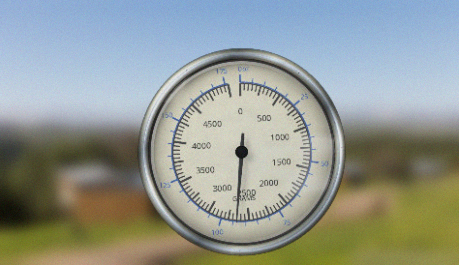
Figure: 2650 g
